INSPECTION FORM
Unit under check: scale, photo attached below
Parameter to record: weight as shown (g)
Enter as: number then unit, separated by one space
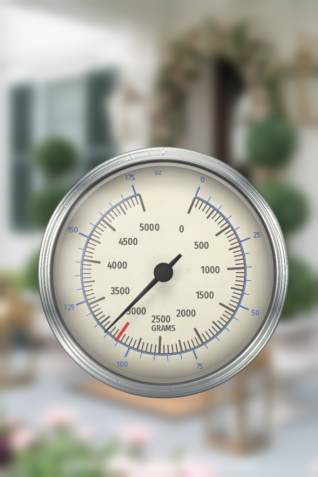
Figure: 3150 g
